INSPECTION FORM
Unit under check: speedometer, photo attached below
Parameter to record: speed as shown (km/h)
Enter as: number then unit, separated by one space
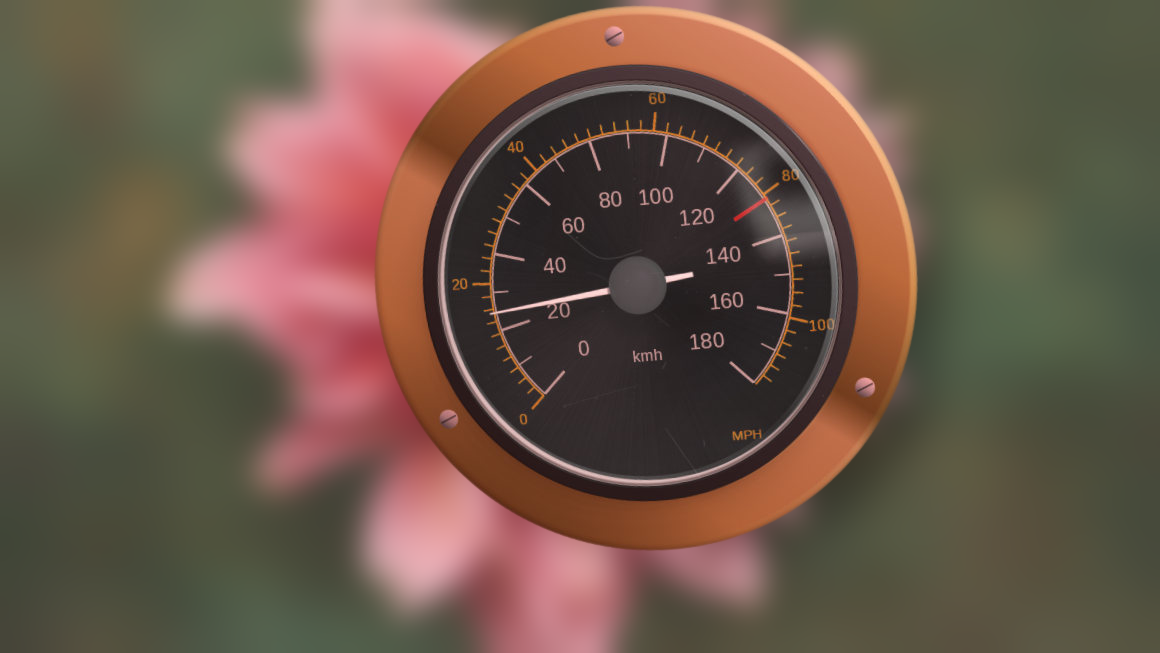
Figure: 25 km/h
